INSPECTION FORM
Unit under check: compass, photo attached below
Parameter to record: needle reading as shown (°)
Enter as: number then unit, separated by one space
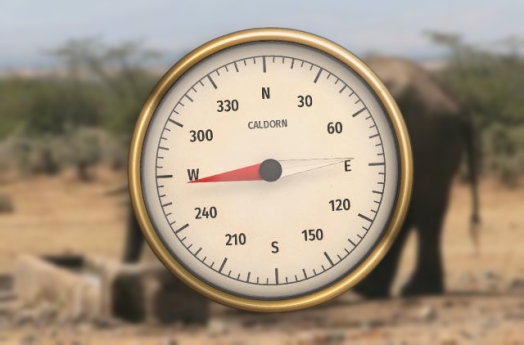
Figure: 265 °
